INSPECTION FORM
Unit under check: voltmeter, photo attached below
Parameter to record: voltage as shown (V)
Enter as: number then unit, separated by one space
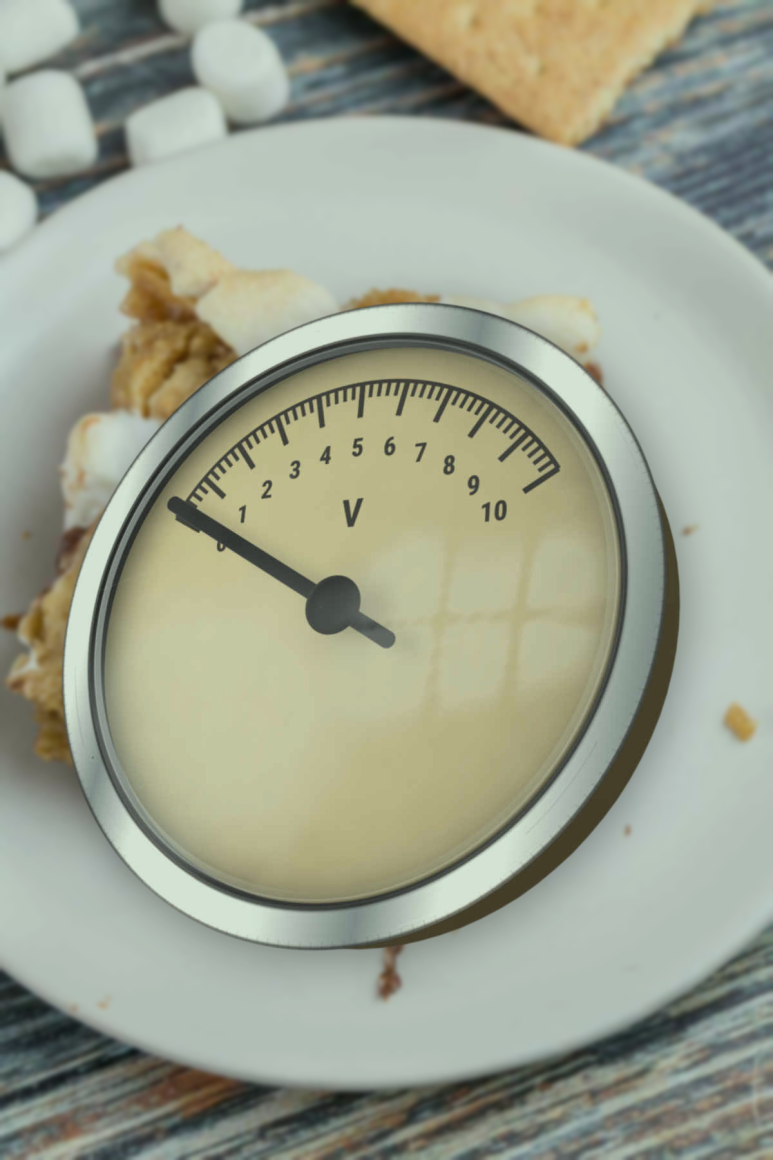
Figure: 0.2 V
